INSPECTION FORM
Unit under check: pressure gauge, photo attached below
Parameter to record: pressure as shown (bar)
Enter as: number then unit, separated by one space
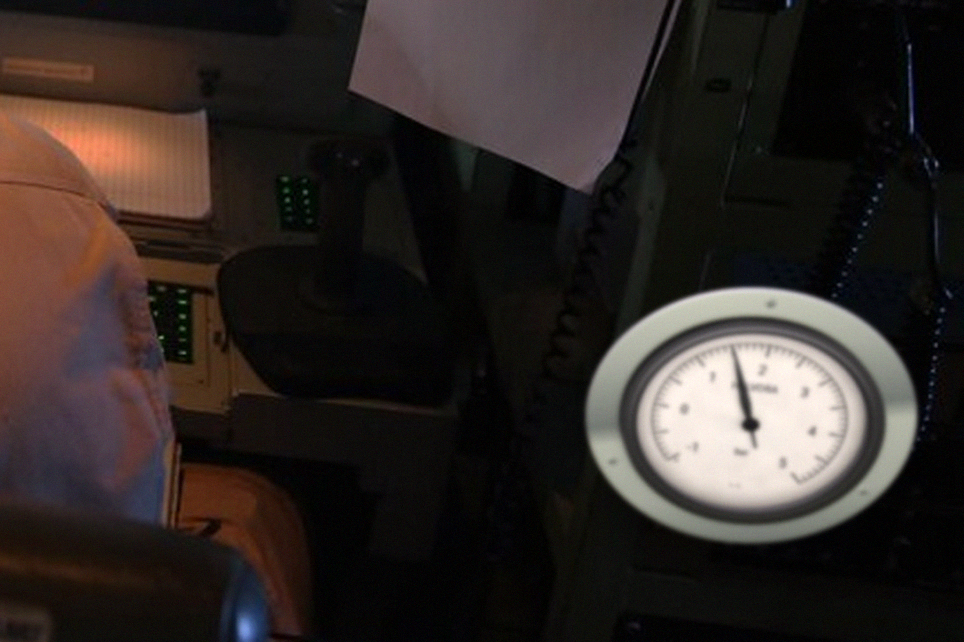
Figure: 1.5 bar
